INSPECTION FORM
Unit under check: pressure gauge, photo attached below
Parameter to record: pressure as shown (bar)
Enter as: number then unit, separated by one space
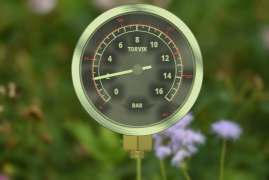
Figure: 2 bar
